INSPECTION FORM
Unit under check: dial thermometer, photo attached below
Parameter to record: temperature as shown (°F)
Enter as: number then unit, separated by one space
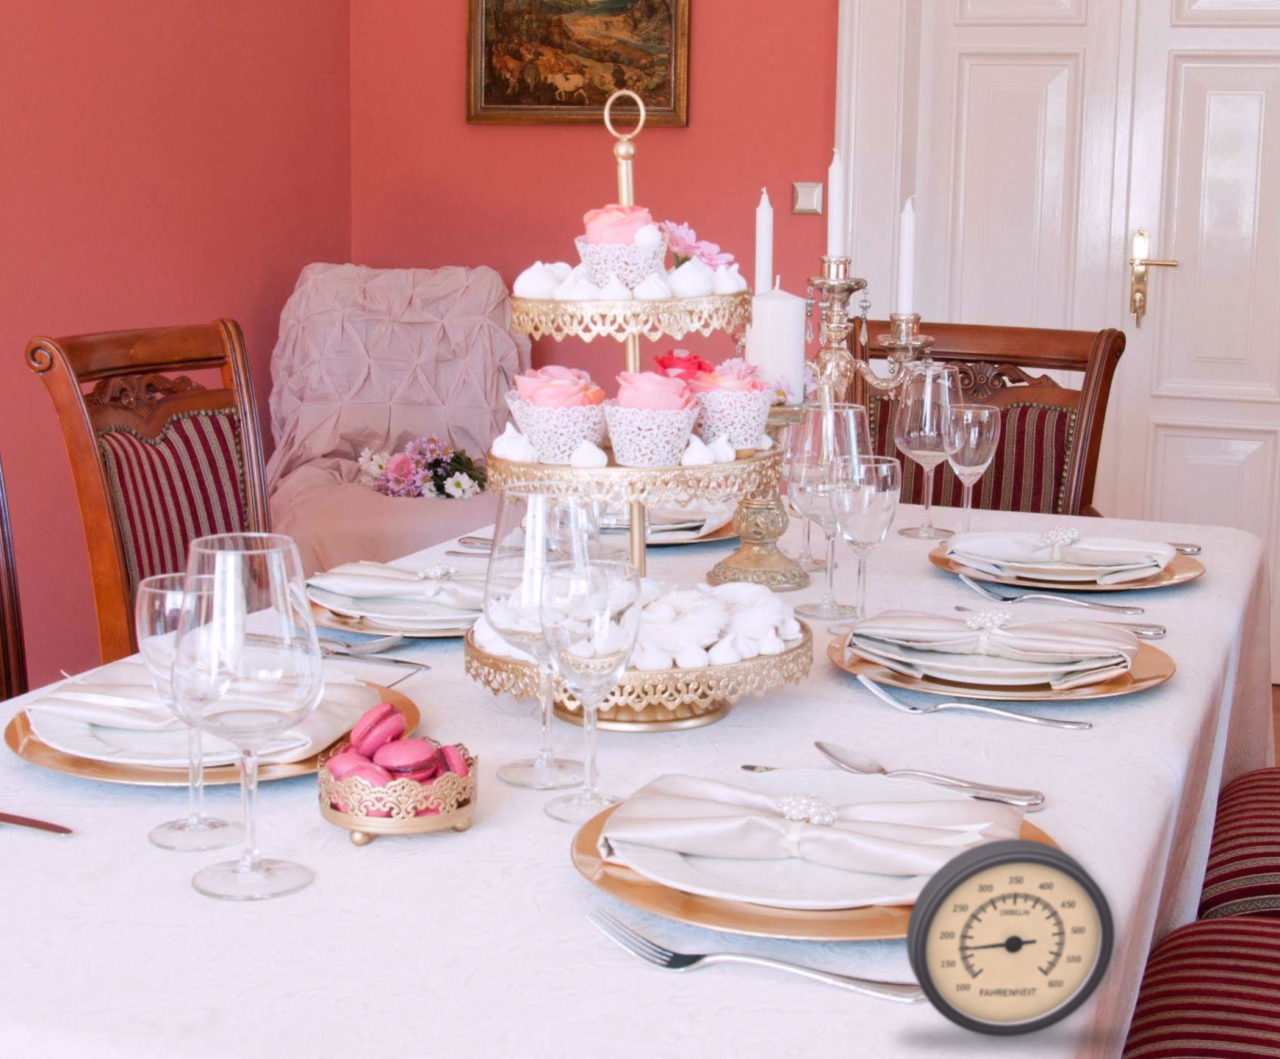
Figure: 175 °F
